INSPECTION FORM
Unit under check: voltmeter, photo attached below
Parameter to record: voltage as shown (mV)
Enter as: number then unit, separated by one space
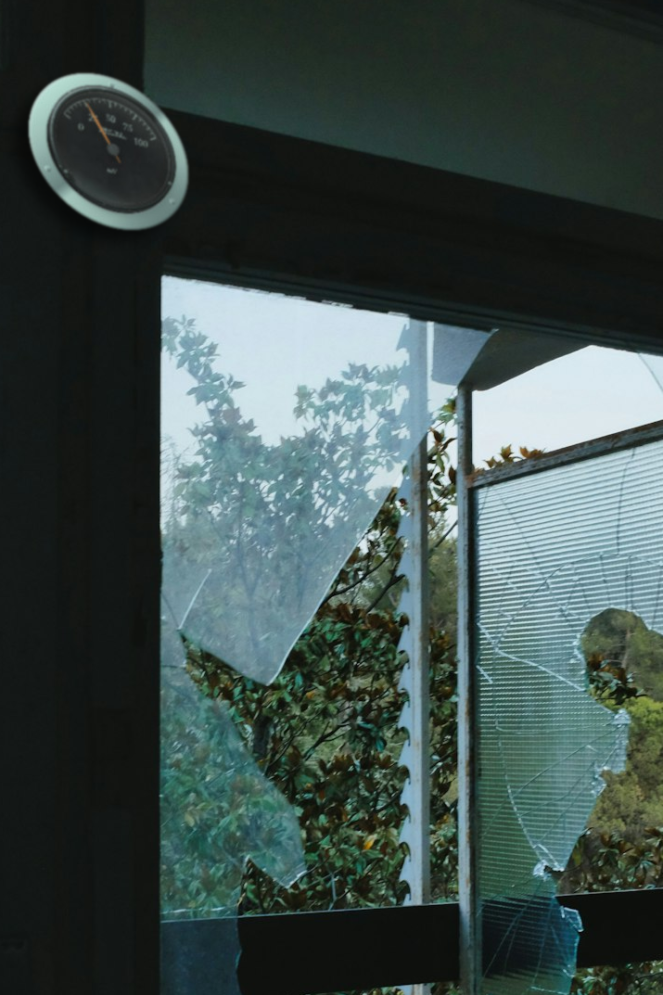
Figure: 25 mV
